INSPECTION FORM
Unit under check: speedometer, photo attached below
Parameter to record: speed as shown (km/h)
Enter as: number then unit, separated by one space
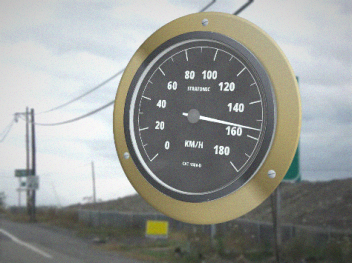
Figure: 155 km/h
